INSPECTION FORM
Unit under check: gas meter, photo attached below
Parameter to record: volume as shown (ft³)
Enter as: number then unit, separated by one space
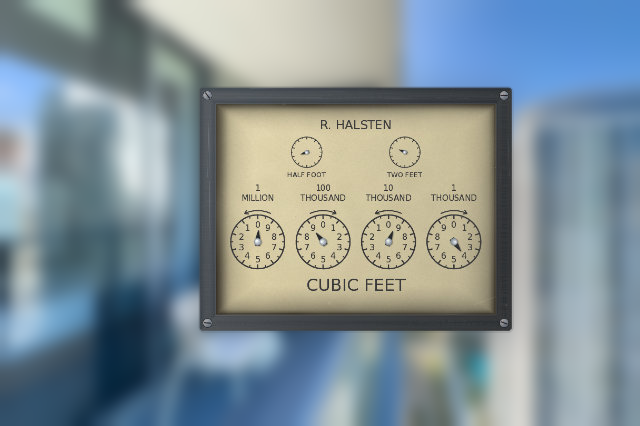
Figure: 989400 ft³
